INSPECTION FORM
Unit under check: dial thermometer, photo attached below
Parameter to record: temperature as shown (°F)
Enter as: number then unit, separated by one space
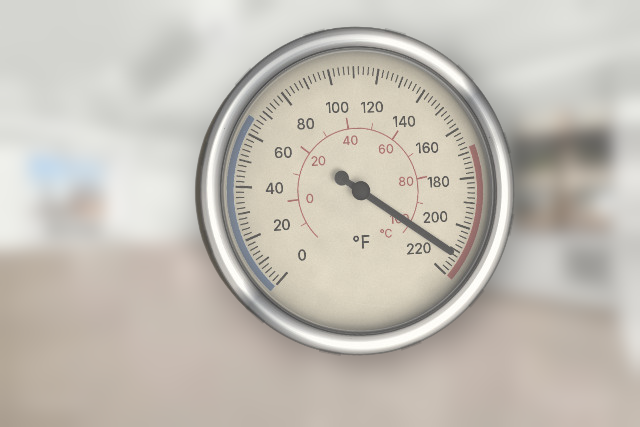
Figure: 212 °F
